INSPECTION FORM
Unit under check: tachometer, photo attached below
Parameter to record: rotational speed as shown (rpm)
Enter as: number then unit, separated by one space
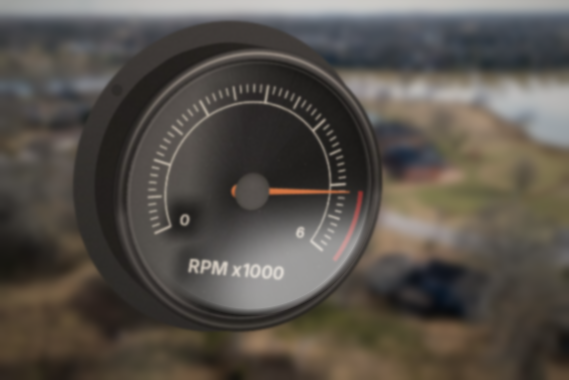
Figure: 5100 rpm
